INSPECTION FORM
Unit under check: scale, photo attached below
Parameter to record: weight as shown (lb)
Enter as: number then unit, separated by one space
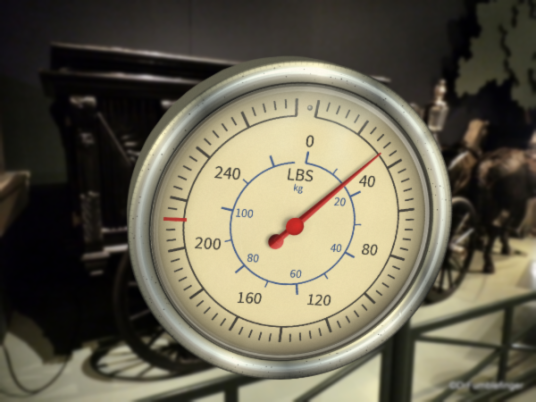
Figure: 32 lb
